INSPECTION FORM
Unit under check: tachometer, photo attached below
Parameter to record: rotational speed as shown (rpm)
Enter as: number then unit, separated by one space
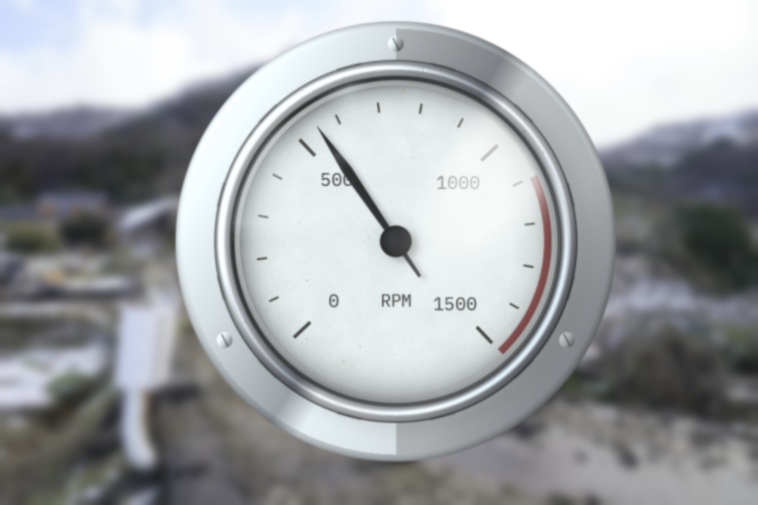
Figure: 550 rpm
